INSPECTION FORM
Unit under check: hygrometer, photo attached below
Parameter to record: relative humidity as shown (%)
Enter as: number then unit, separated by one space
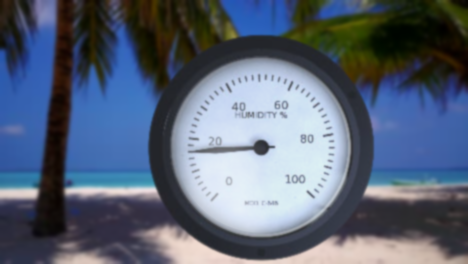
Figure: 16 %
